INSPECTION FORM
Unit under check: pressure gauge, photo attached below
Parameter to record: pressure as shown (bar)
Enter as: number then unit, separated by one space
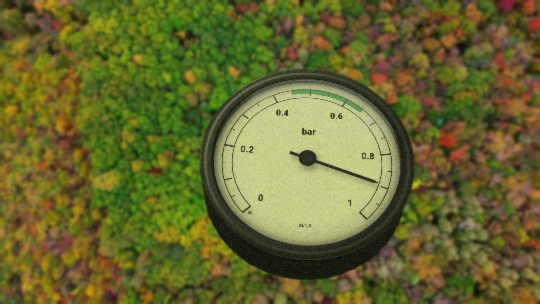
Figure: 0.9 bar
